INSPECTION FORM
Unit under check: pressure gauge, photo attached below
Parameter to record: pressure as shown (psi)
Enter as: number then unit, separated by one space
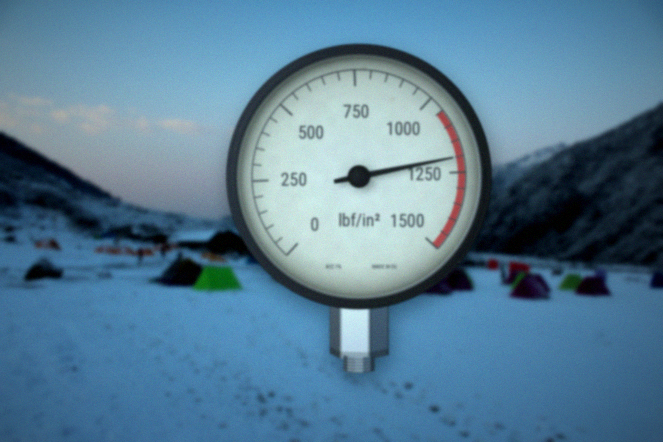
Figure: 1200 psi
